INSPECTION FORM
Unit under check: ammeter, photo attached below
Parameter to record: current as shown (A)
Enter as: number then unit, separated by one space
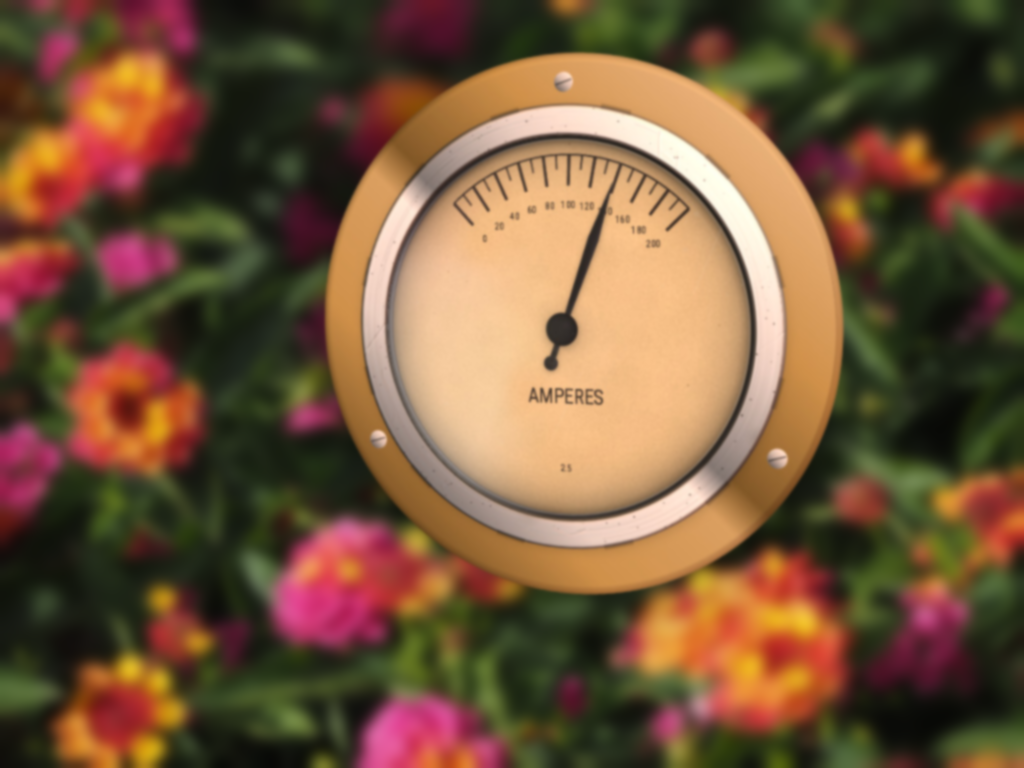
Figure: 140 A
